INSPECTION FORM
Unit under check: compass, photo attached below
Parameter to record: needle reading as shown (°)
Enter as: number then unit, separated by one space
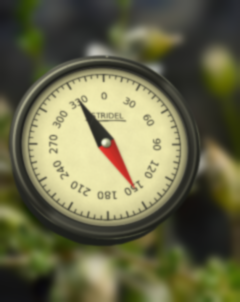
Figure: 150 °
